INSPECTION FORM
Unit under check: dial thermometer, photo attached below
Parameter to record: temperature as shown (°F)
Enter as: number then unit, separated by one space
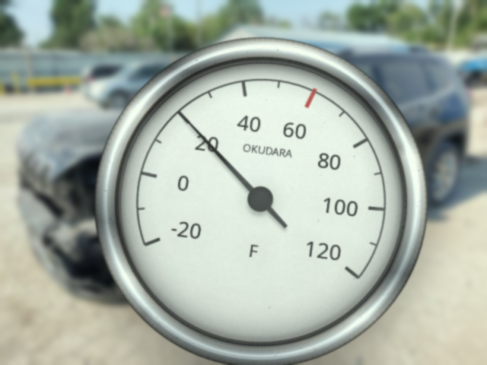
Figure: 20 °F
